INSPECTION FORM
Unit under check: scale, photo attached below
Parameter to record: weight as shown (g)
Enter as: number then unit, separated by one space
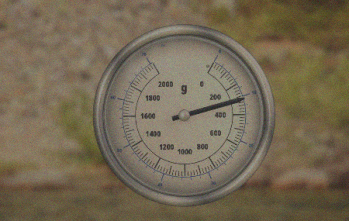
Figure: 300 g
